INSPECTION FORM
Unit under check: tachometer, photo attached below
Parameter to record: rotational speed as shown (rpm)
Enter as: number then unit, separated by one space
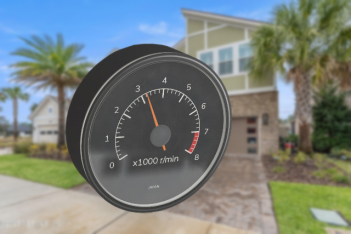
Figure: 3200 rpm
